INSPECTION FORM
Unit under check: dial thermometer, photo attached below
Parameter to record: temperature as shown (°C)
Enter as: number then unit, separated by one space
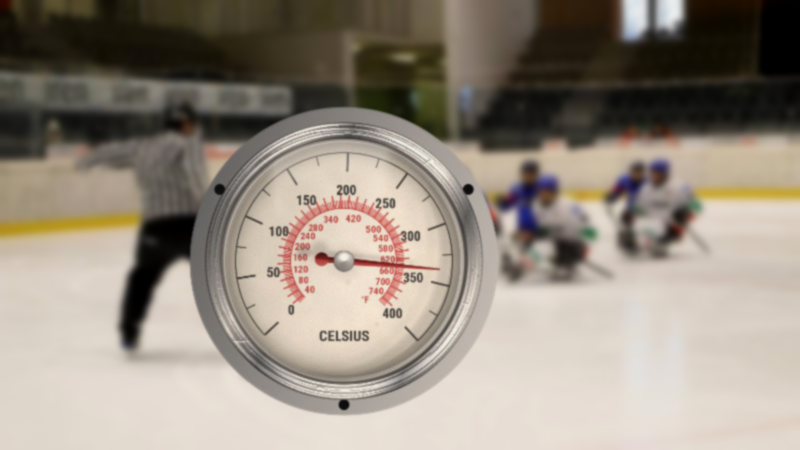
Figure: 337.5 °C
